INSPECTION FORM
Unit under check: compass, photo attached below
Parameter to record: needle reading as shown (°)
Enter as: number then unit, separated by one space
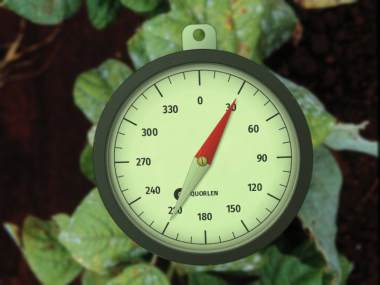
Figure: 30 °
